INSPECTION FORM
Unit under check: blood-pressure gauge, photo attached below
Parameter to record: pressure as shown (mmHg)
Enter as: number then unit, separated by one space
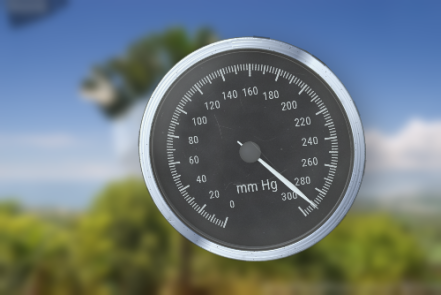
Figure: 290 mmHg
